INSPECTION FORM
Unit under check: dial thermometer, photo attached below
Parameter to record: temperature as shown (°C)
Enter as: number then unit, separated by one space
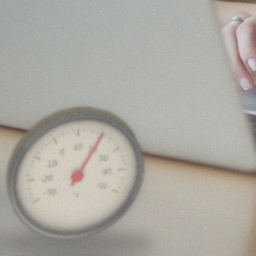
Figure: 20 °C
